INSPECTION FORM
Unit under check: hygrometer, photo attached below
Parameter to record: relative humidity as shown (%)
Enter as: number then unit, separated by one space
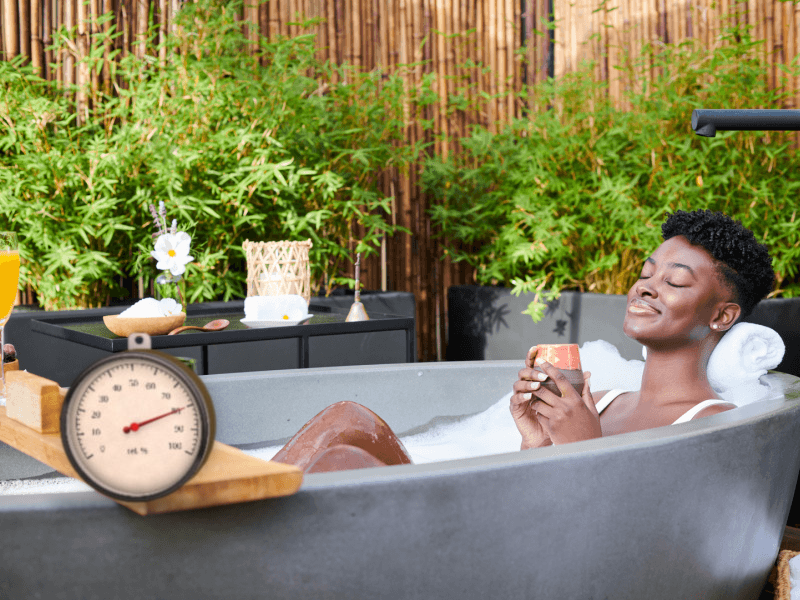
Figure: 80 %
